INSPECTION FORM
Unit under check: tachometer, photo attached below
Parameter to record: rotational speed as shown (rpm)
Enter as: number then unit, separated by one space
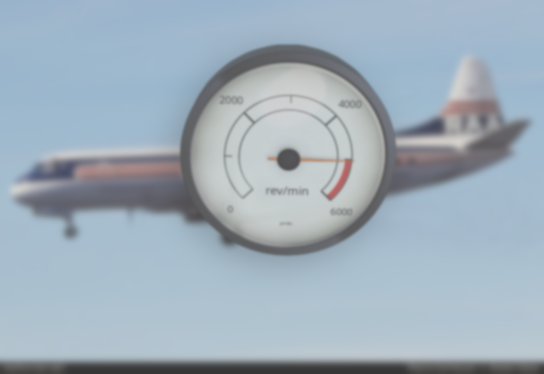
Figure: 5000 rpm
